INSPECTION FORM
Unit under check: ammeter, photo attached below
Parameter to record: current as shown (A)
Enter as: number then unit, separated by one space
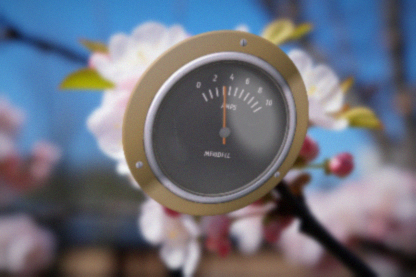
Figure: 3 A
